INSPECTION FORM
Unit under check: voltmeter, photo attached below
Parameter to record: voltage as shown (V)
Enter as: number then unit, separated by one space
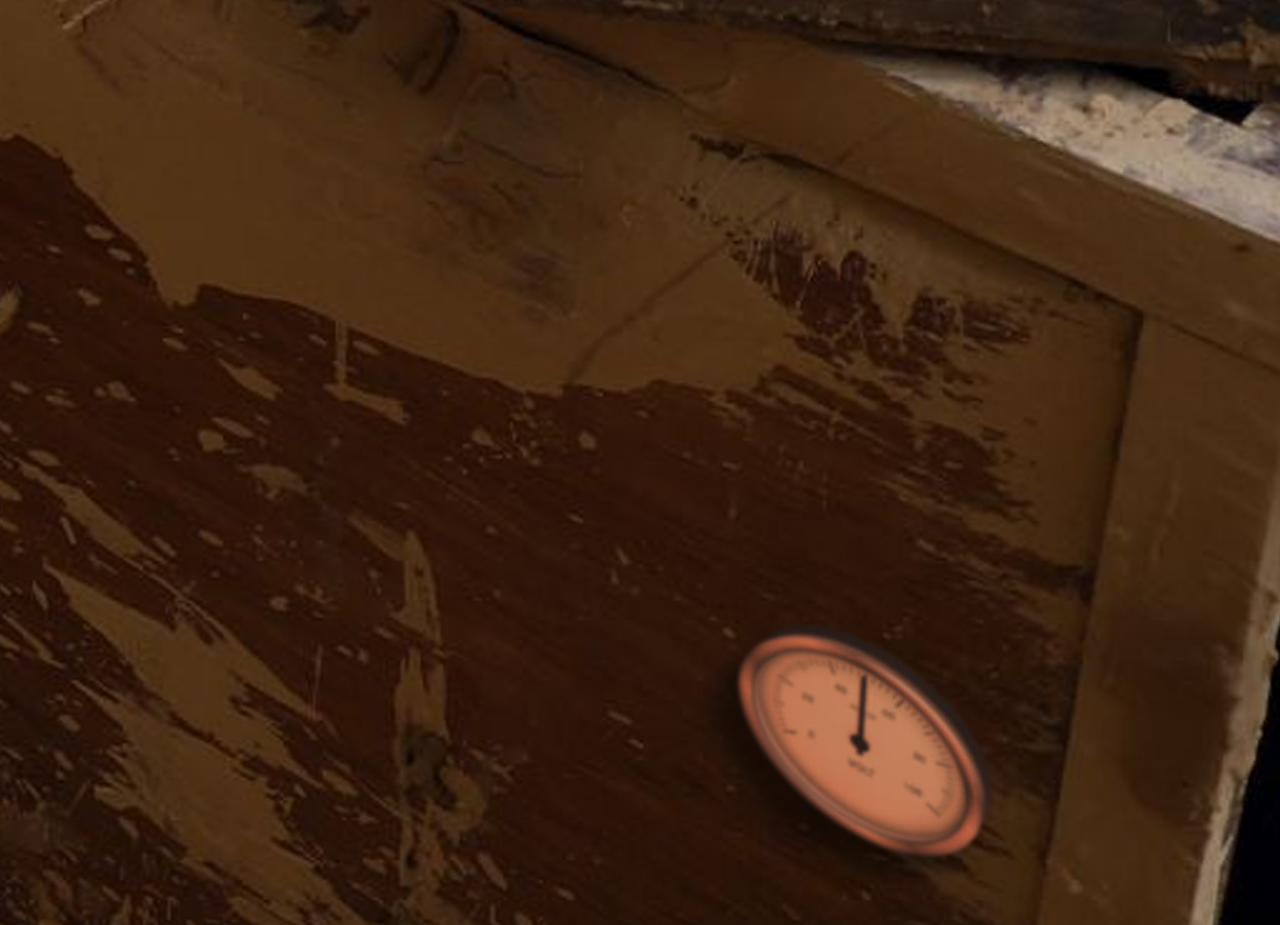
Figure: 50 V
